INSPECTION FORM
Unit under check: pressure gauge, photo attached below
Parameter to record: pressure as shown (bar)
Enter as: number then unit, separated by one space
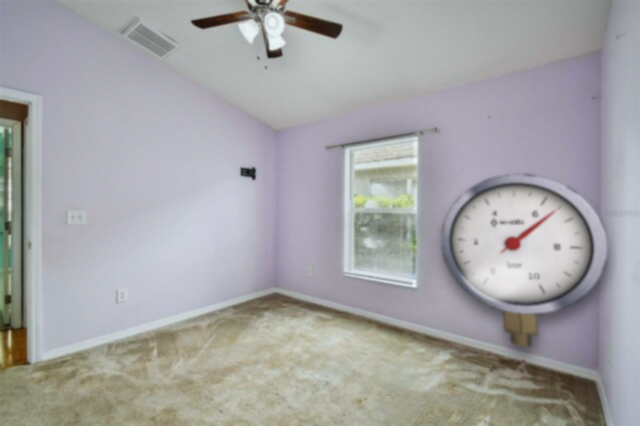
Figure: 6.5 bar
